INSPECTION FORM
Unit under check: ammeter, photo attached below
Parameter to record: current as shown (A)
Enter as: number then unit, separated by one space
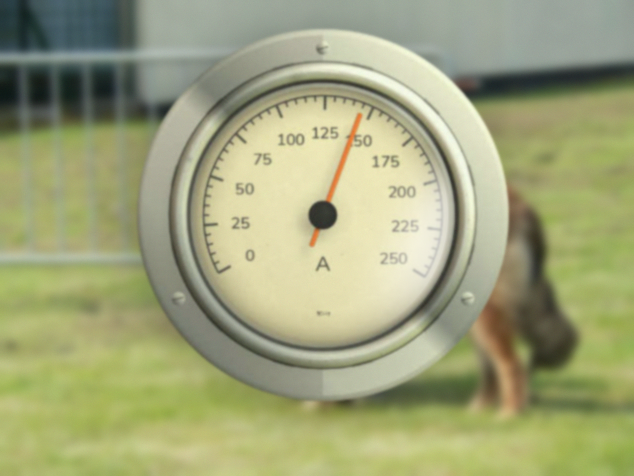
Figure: 145 A
